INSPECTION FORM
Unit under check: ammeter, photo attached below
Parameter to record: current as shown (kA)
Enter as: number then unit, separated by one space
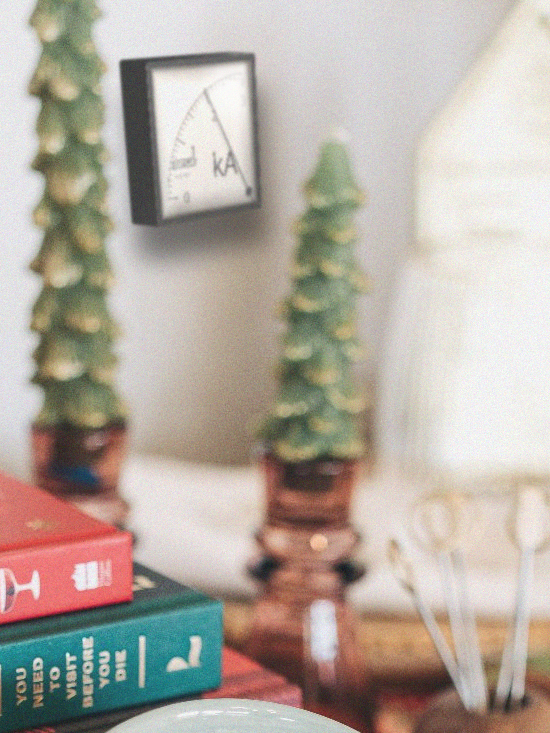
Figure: 2 kA
